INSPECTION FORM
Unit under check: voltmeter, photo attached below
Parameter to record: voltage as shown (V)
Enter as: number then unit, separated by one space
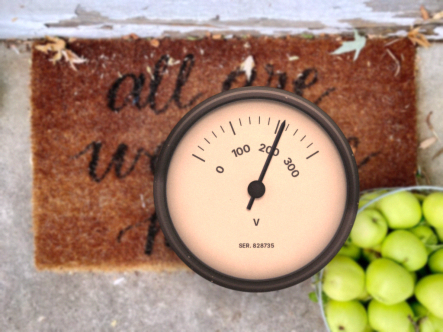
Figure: 210 V
